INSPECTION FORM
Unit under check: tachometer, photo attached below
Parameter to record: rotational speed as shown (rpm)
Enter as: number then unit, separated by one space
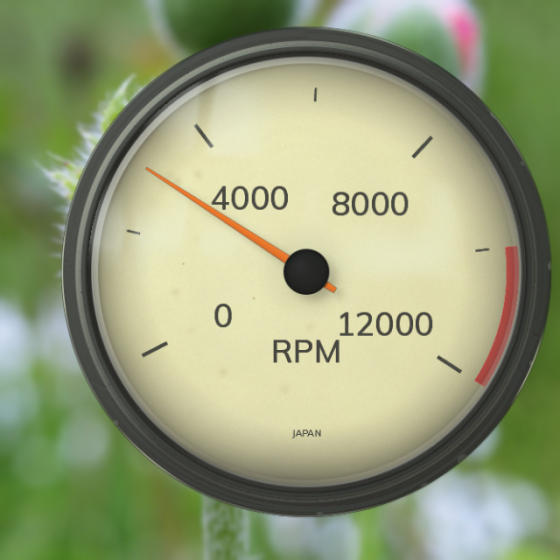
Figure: 3000 rpm
